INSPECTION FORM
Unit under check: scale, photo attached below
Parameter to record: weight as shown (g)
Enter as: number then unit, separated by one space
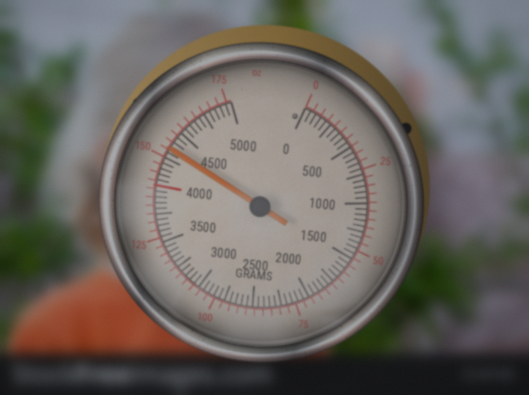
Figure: 4350 g
